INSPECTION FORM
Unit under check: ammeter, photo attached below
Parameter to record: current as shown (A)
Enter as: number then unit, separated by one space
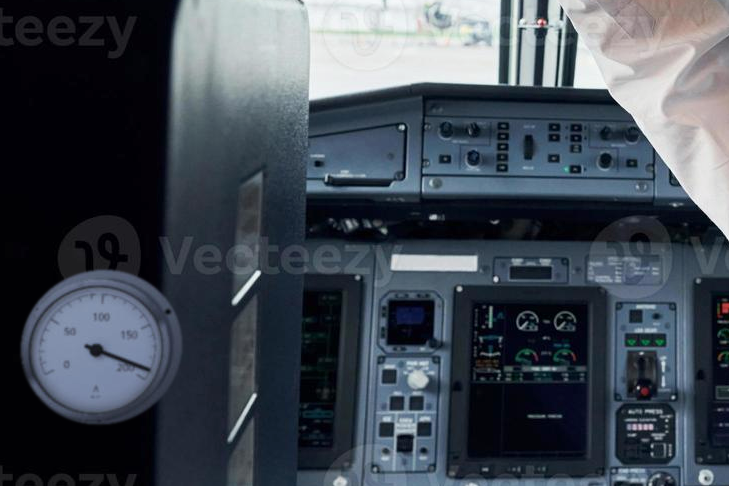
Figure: 190 A
